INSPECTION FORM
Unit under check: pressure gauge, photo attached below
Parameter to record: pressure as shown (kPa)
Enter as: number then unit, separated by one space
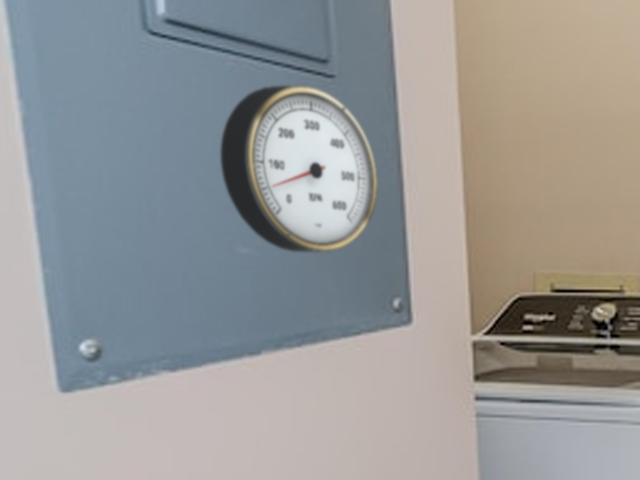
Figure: 50 kPa
